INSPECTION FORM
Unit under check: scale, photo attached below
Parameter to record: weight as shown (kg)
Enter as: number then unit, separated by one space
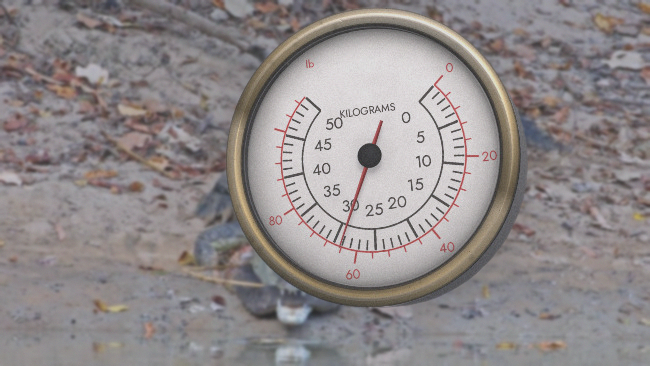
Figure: 29 kg
